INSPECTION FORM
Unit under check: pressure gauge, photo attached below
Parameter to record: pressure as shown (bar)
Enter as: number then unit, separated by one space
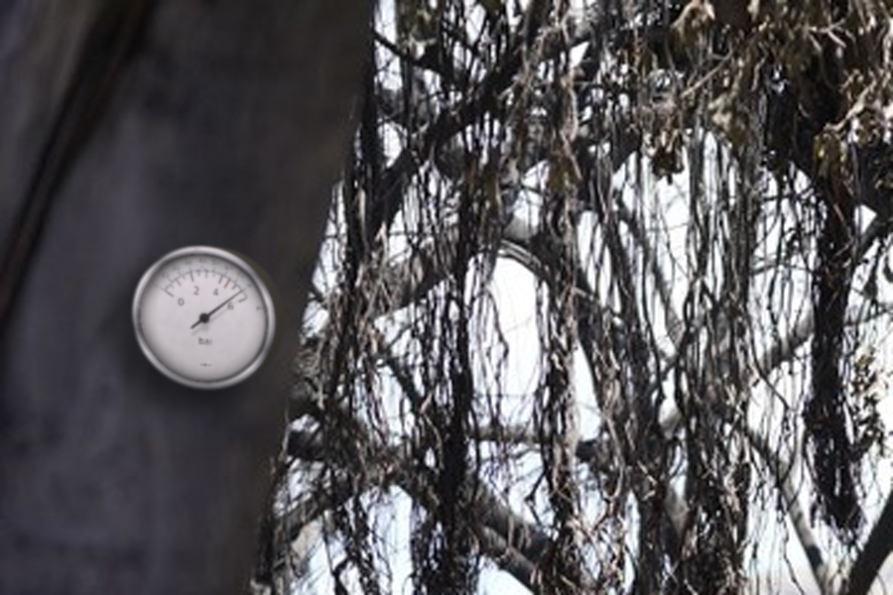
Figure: 5.5 bar
